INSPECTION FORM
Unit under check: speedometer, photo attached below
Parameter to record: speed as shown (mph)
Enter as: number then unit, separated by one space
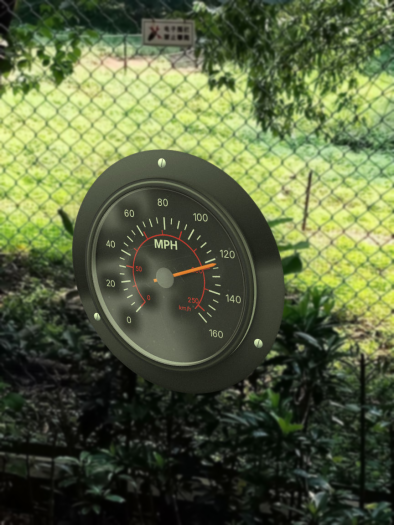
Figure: 122.5 mph
